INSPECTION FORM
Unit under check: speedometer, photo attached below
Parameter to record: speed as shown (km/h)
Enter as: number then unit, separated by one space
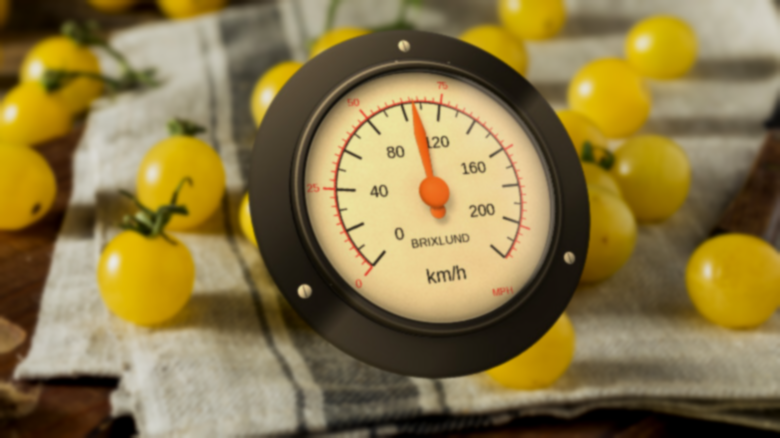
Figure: 105 km/h
